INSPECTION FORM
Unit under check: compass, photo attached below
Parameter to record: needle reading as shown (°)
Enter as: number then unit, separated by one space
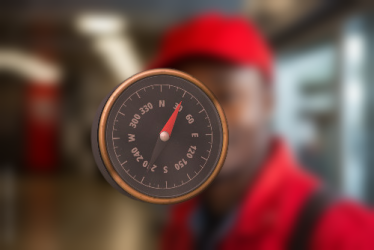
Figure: 30 °
